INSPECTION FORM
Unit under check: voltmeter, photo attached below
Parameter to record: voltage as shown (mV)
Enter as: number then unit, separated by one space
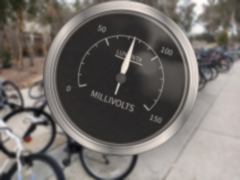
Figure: 75 mV
